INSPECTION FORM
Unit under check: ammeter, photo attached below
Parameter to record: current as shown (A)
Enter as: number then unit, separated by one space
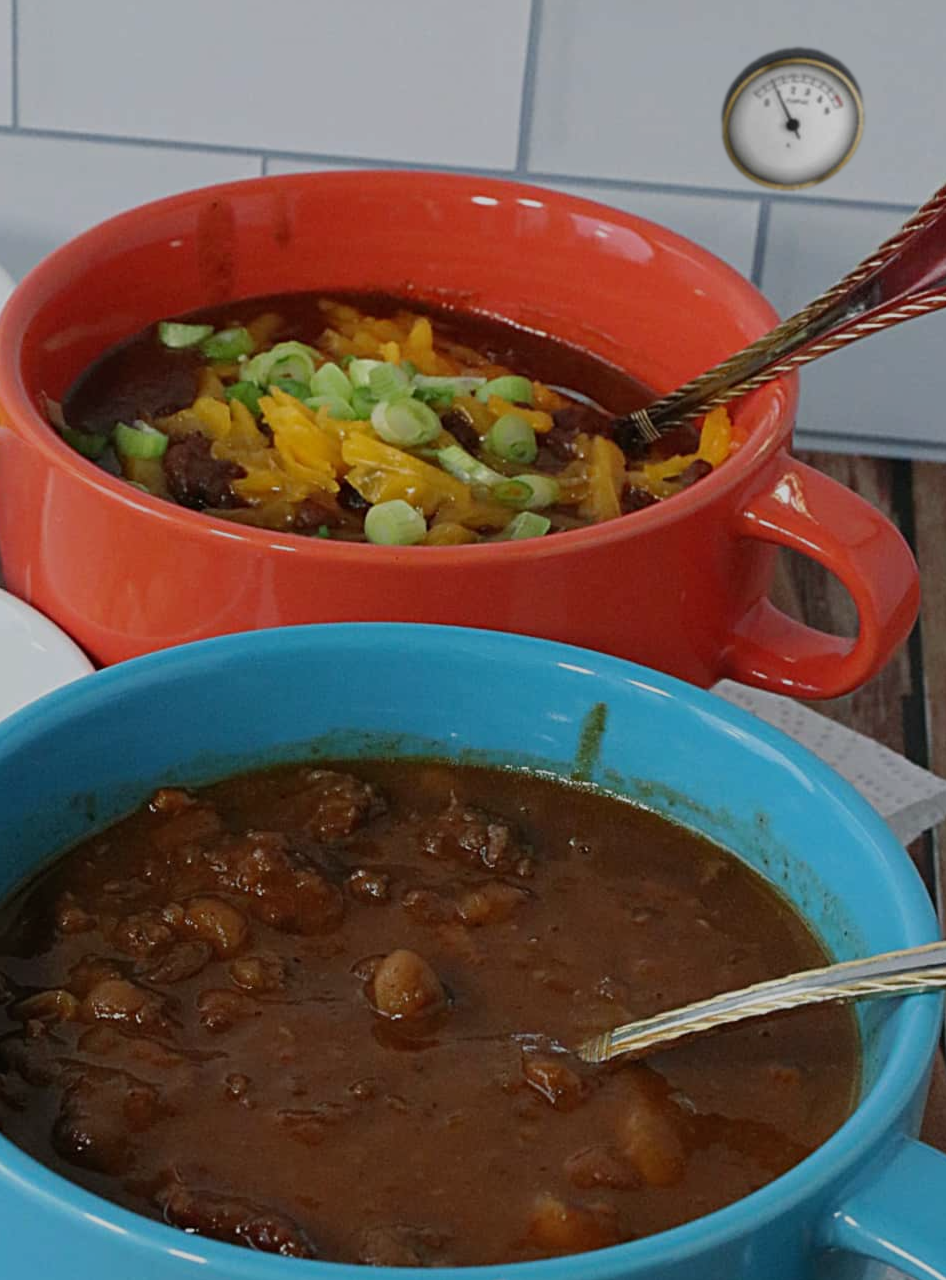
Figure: 1 A
